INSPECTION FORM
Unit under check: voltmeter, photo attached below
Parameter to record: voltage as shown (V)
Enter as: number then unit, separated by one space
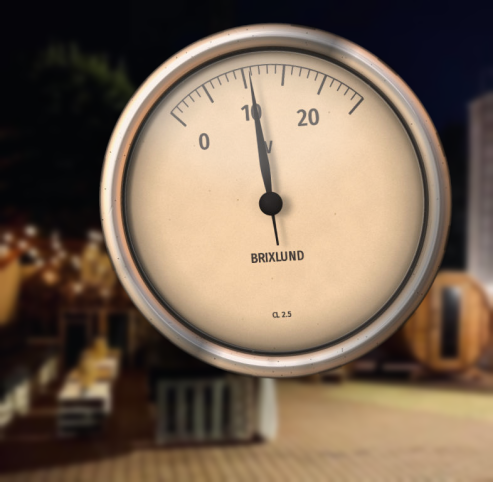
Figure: 11 V
